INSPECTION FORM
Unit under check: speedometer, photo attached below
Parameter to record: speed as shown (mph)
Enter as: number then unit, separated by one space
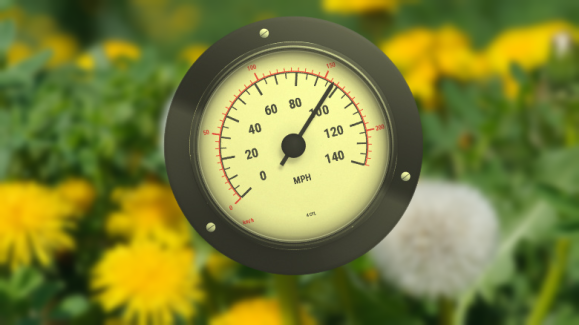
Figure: 97.5 mph
